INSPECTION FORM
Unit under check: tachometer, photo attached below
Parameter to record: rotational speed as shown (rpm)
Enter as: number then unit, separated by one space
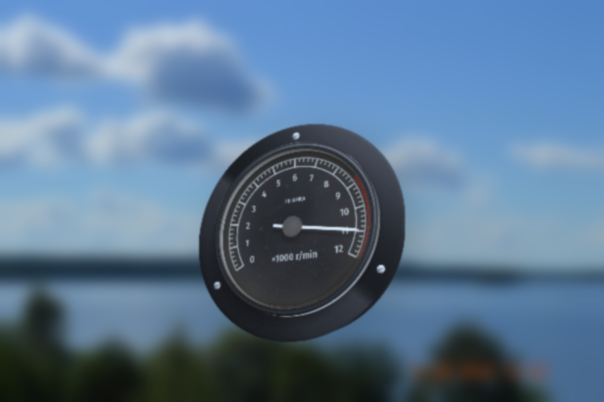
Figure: 11000 rpm
